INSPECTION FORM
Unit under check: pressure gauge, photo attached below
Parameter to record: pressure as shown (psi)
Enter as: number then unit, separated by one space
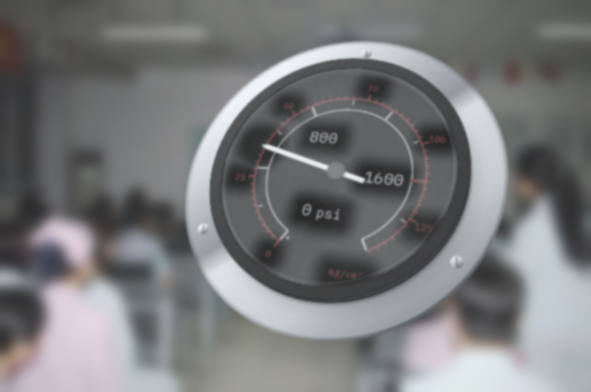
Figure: 500 psi
